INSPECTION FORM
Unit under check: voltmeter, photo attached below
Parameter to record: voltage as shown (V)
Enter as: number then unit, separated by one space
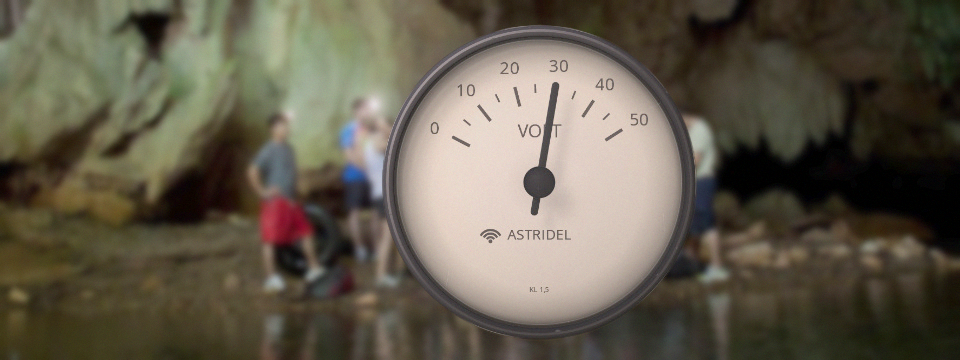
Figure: 30 V
